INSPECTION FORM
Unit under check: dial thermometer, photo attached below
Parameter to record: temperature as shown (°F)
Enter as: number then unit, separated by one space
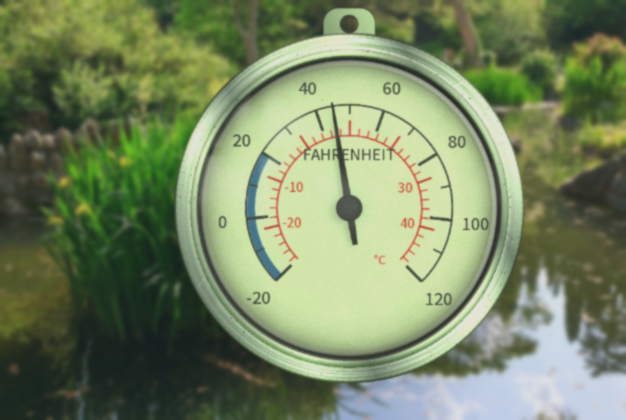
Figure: 45 °F
